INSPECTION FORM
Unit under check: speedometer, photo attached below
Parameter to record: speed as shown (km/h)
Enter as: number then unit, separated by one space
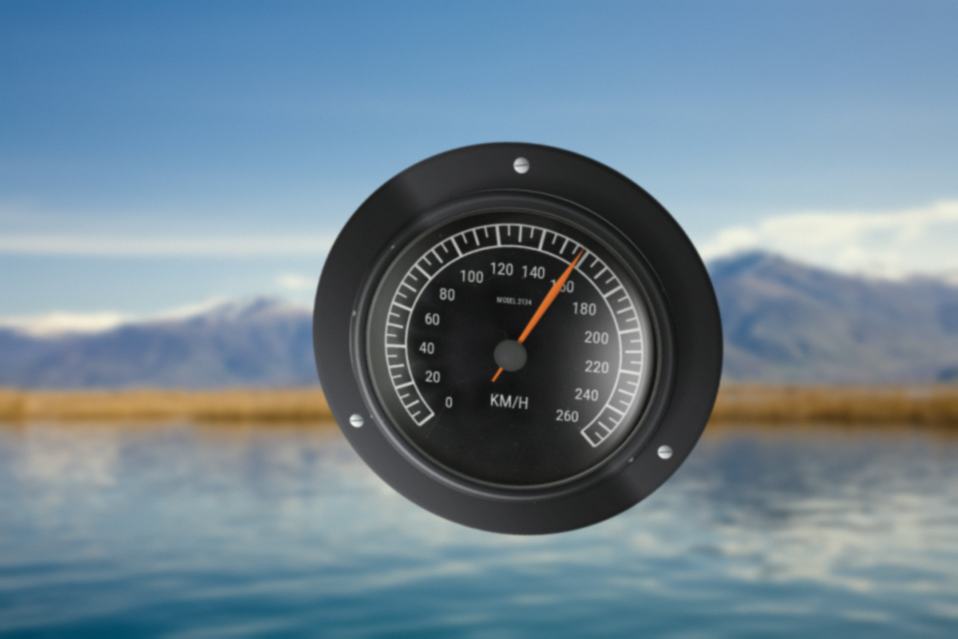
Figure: 157.5 km/h
